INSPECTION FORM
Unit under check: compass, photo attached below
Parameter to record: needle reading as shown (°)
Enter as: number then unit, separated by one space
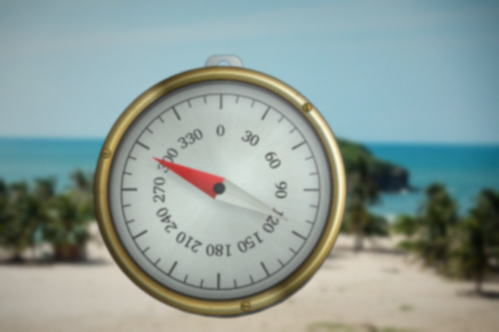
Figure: 295 °
